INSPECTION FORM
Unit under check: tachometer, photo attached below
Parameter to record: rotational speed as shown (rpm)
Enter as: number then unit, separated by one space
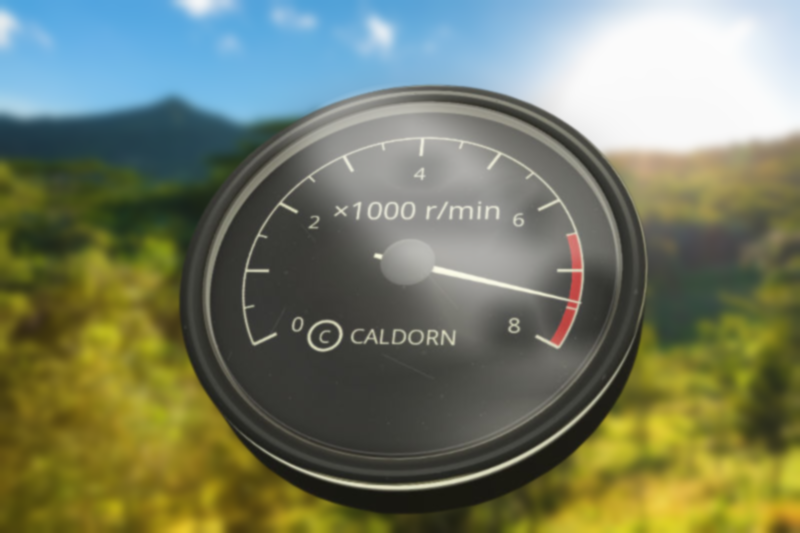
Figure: 7500 rpm
